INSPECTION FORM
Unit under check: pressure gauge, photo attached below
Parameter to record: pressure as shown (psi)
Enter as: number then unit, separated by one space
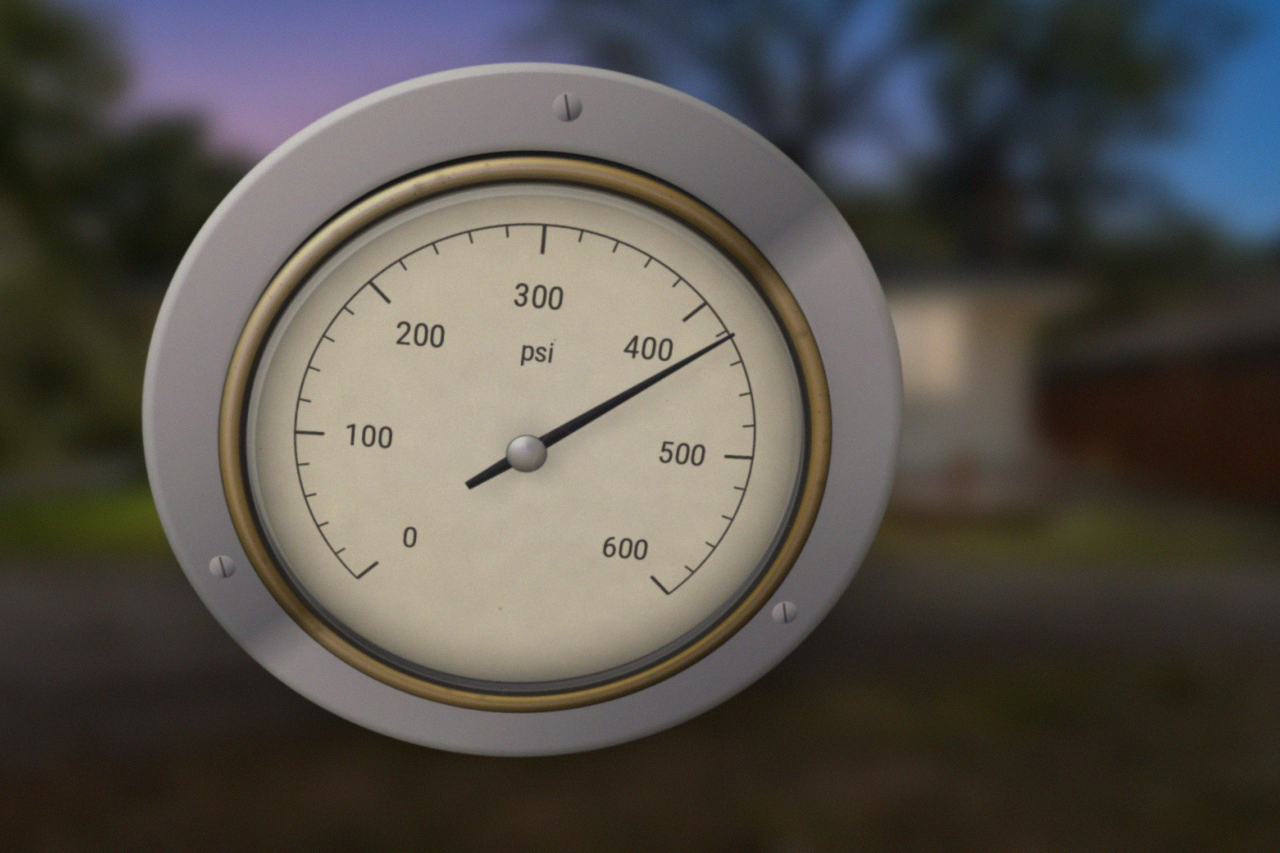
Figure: 420 psi
